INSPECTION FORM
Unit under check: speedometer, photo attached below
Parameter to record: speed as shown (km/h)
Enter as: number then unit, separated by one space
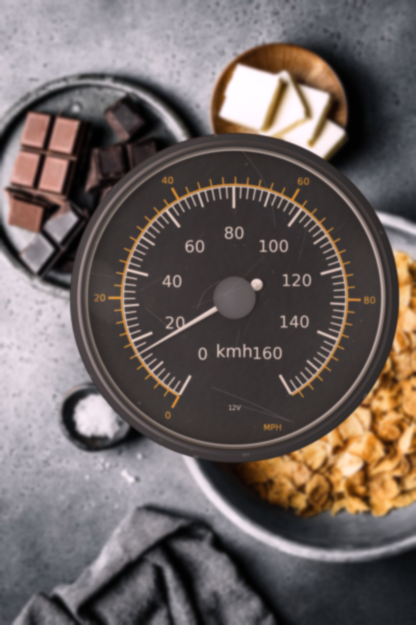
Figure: 16 km/h
